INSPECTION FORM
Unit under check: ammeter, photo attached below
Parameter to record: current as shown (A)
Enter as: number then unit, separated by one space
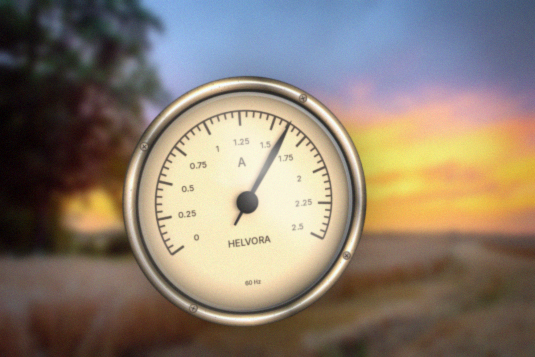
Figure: 1.6 A
